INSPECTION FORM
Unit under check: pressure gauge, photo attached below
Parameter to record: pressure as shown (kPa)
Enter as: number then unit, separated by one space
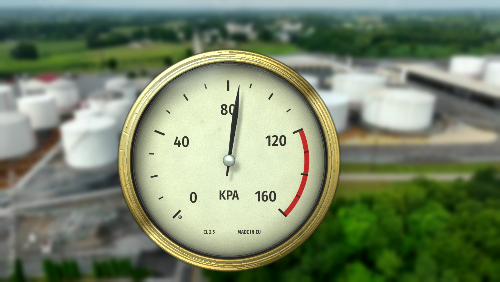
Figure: 85 kPa
